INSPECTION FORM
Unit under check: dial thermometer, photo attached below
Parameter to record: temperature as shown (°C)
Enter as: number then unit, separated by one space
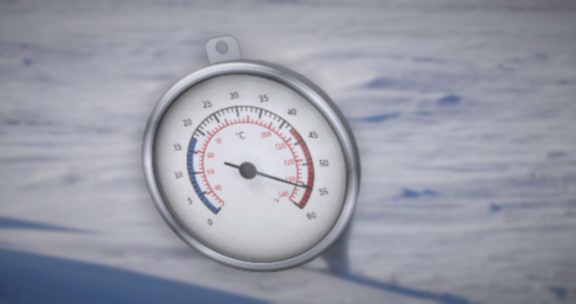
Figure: 55 °C
